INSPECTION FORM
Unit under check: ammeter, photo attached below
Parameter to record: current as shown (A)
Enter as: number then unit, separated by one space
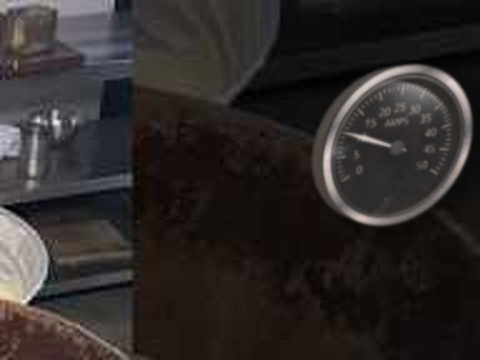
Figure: 10 A
